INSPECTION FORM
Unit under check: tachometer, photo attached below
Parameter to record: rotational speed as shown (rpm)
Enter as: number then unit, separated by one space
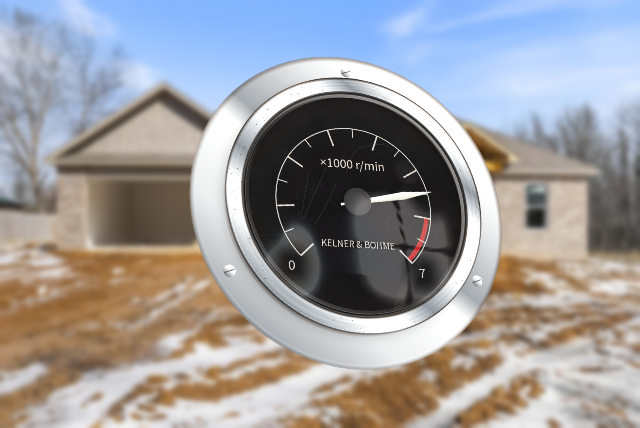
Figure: 5500 rpm
